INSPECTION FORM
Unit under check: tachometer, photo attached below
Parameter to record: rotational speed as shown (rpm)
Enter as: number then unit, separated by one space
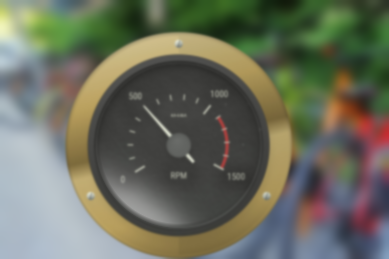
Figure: 500 rpm
